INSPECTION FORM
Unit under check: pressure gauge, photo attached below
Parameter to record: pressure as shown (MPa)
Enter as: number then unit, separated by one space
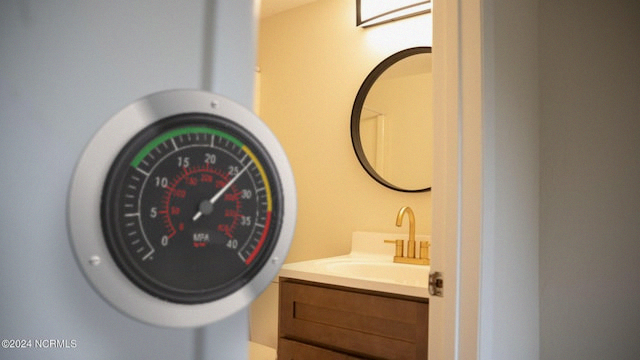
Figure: 26 MPa
